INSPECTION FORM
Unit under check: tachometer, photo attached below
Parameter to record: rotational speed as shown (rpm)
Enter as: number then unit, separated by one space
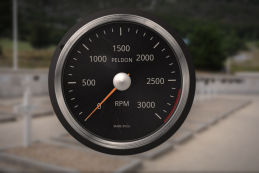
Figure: 0 rpm
